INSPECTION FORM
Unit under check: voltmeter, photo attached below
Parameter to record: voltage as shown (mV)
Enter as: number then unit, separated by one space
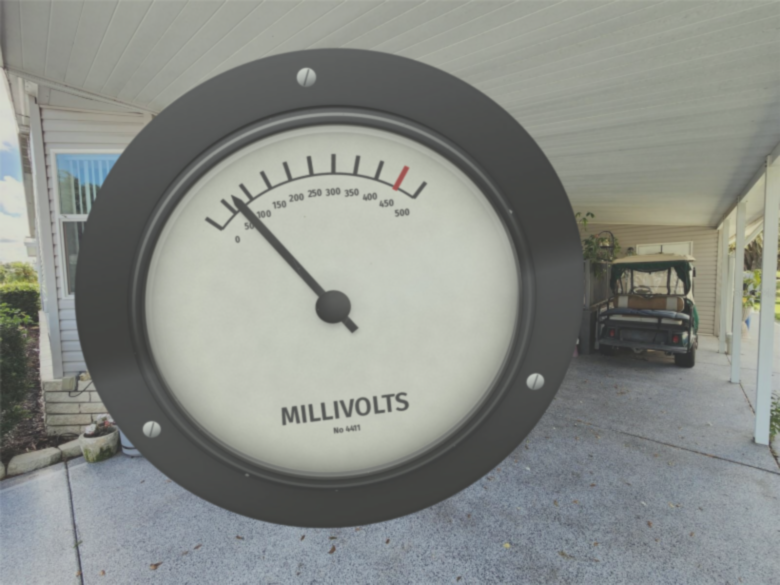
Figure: 75 mV
